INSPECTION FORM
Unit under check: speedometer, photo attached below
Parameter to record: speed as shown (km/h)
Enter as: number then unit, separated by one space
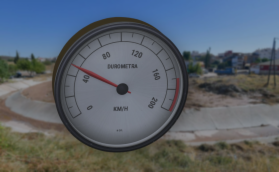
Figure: 50 km/h
